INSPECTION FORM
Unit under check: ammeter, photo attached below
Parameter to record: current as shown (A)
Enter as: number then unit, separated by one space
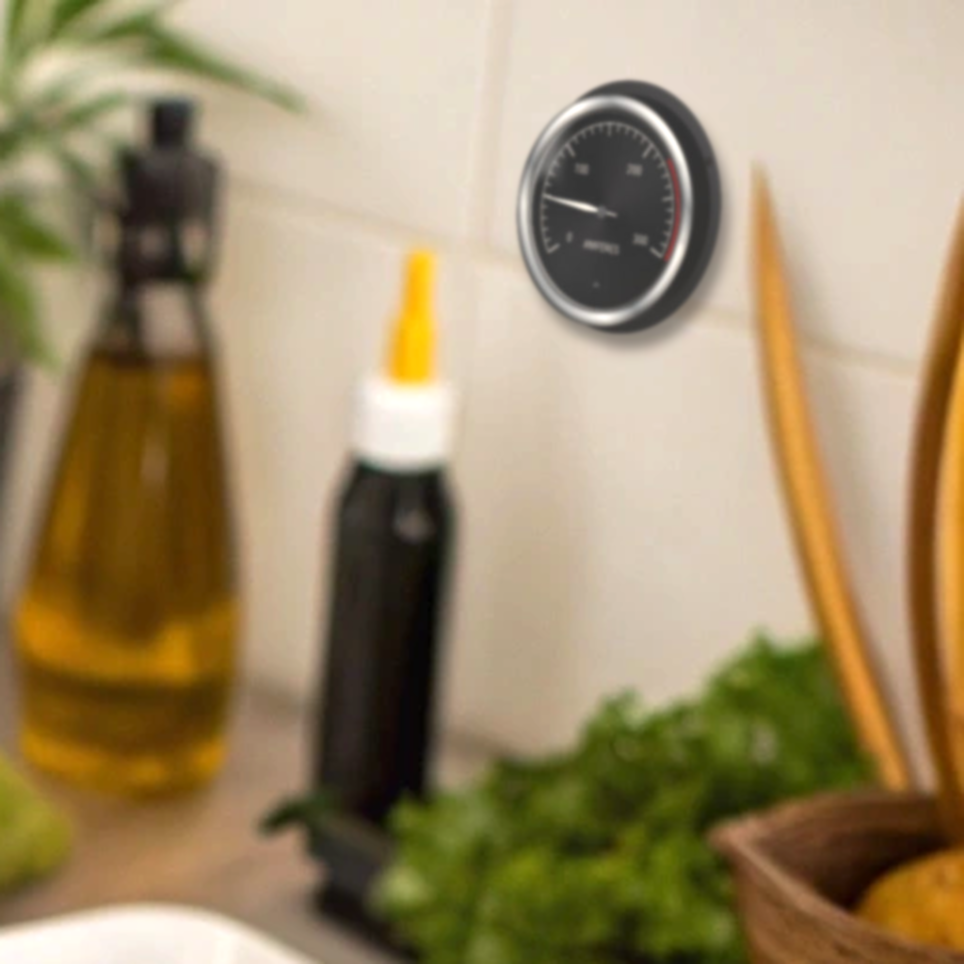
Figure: 50 A
